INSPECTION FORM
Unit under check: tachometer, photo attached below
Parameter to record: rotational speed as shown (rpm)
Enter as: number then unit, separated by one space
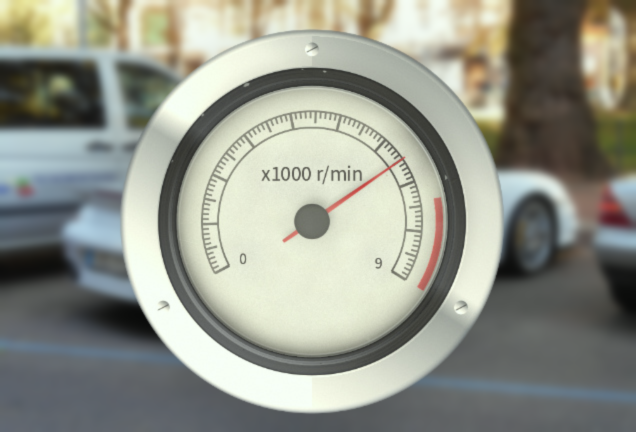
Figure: 6500 rpm
